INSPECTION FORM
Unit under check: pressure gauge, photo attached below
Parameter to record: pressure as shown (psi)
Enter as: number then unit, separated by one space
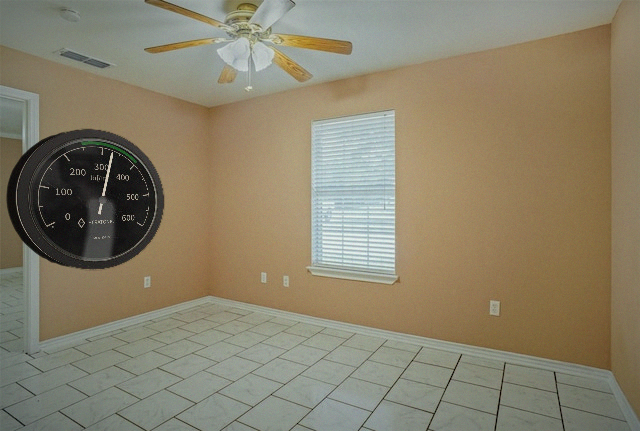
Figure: 325 psi
